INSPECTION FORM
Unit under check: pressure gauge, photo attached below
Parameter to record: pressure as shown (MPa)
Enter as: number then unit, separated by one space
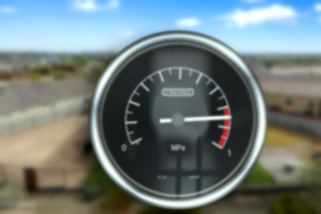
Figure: 0.85 MPa
